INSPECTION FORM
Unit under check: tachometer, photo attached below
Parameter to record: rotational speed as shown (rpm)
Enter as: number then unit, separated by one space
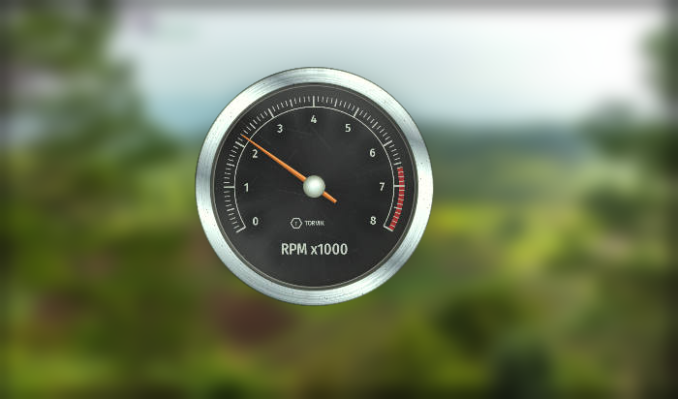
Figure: 2200 rpm
